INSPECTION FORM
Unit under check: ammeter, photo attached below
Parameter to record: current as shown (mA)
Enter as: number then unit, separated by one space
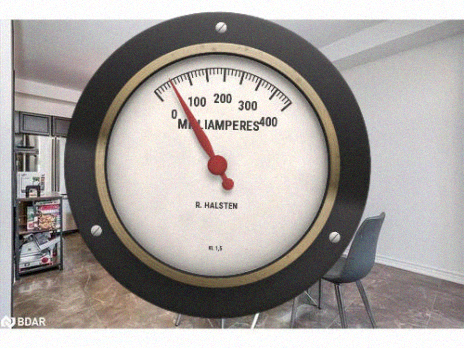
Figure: 50 mA
